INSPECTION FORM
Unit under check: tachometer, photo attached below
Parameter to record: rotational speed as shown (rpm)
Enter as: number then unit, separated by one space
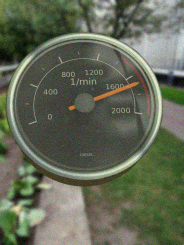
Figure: 1700 rpm
